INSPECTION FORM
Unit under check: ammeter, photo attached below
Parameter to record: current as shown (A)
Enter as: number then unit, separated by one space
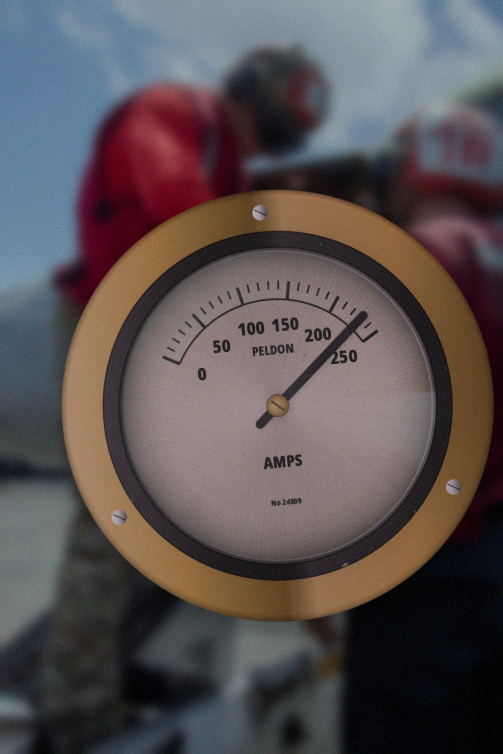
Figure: 230 A
